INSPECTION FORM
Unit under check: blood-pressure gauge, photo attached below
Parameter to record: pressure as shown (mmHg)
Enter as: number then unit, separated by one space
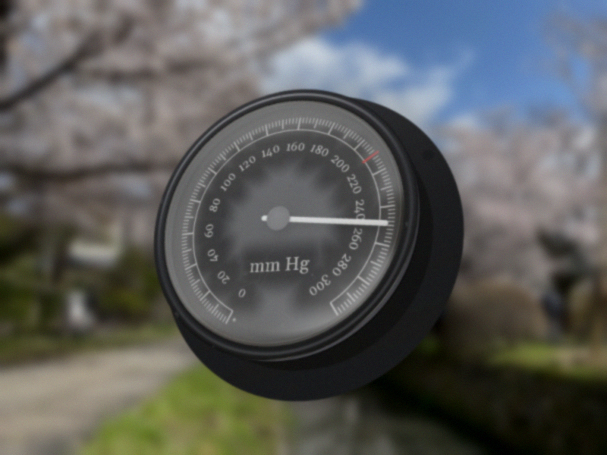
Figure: 250 mmHg
